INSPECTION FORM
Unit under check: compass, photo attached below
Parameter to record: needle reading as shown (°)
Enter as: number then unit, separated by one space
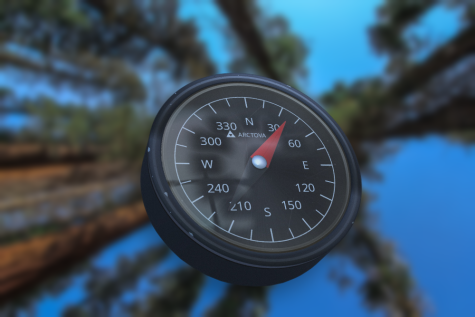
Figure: 37.5 °
